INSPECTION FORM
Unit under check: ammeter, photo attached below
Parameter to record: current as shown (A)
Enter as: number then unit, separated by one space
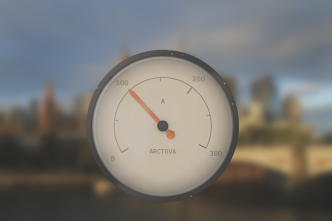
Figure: 100 A
